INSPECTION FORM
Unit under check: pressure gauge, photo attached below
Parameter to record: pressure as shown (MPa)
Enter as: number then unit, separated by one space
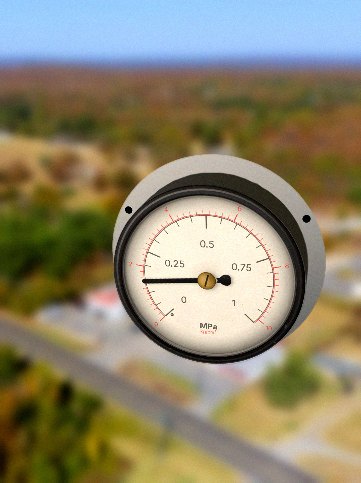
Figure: 0.15 MPa
